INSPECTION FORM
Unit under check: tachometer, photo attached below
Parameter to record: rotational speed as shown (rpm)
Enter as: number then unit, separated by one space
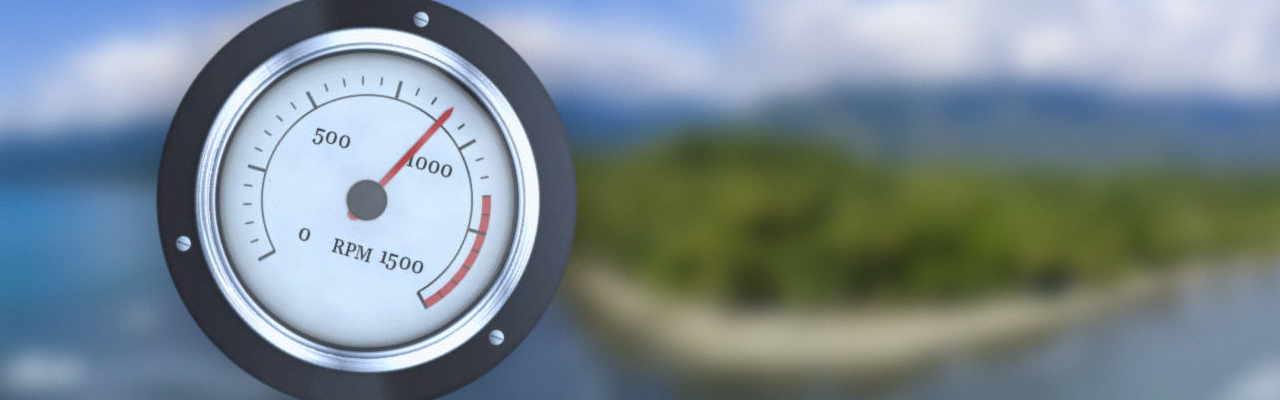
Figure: 900 rpm
